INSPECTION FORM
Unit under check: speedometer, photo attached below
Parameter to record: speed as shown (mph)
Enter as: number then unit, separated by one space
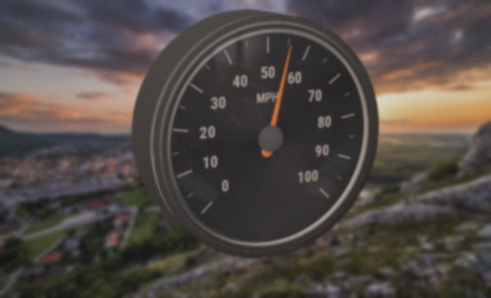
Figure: 55 mph
